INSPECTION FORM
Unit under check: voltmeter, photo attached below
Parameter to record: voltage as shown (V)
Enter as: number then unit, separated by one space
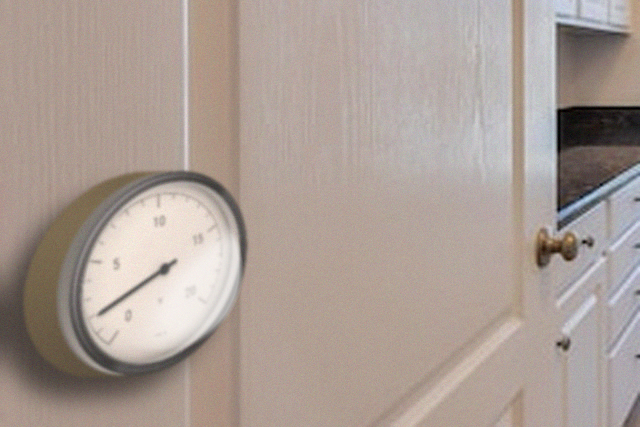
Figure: 2 V
